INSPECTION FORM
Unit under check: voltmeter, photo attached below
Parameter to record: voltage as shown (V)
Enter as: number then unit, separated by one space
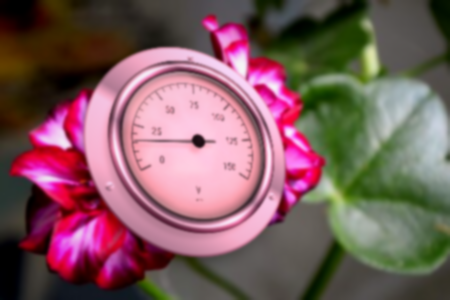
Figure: 15 V
